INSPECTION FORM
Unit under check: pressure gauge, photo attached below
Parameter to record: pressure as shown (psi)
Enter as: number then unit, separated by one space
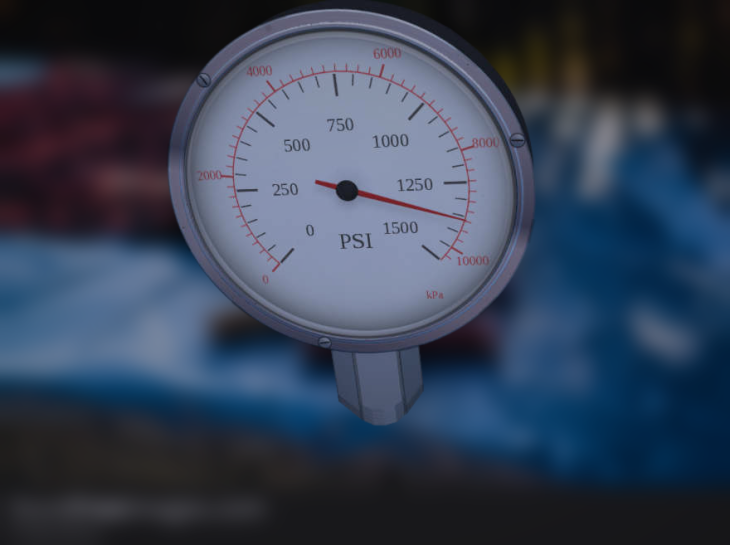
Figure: 1350 psi
